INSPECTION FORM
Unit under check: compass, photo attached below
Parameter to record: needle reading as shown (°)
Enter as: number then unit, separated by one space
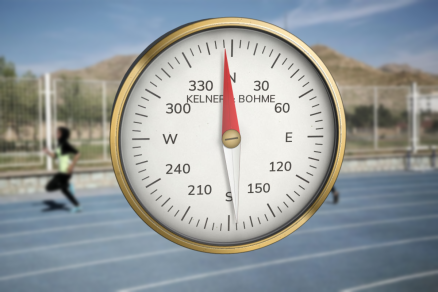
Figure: 355 °
